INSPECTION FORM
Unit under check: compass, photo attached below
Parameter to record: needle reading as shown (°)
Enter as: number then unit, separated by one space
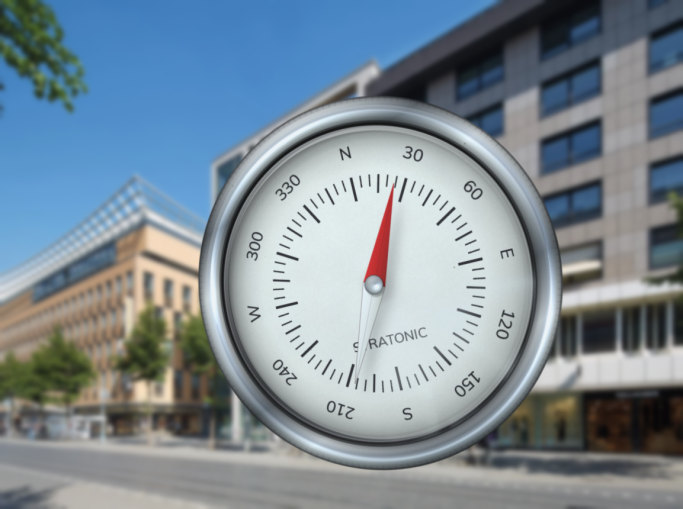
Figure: 25 °
